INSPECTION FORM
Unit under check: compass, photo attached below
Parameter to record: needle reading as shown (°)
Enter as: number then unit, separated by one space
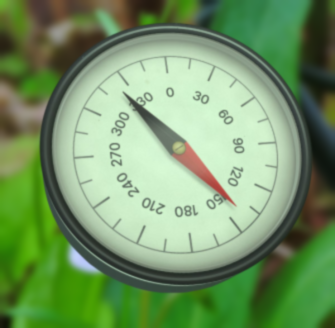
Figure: 142.5 °
